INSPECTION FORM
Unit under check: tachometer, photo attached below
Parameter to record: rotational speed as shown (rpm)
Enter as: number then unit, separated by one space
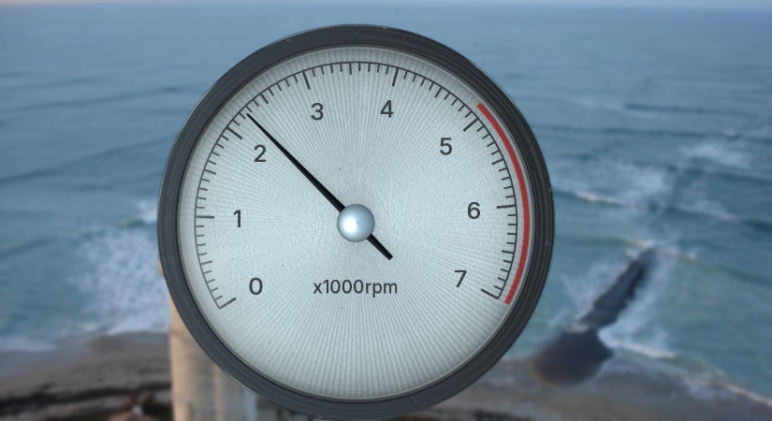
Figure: 2250 rpm
